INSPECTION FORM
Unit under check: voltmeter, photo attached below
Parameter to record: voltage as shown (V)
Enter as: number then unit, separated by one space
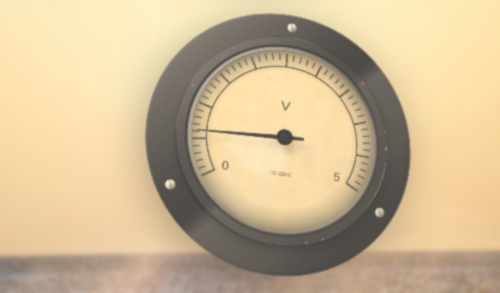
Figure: 0.6 V
